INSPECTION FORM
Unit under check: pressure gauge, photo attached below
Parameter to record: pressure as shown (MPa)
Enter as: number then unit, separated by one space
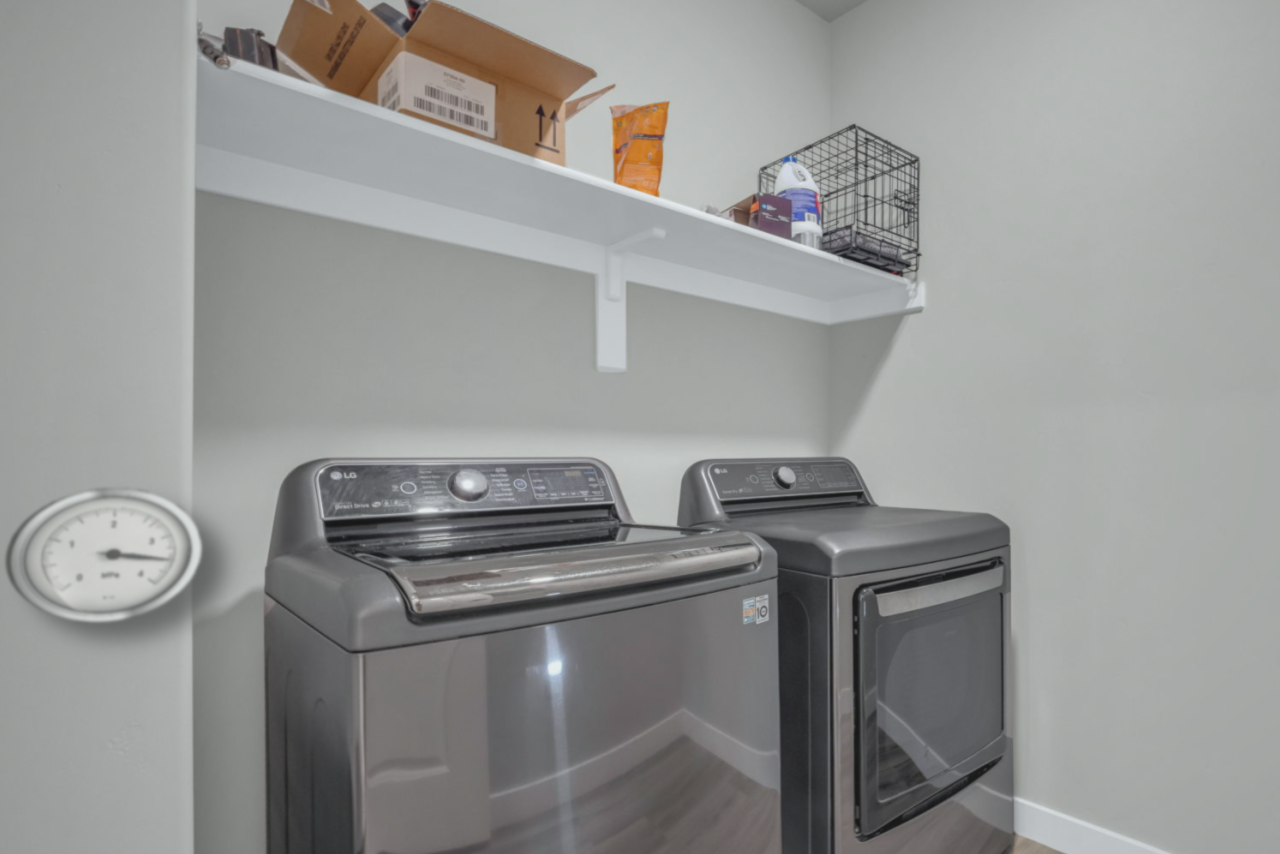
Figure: 3.5 MPa
